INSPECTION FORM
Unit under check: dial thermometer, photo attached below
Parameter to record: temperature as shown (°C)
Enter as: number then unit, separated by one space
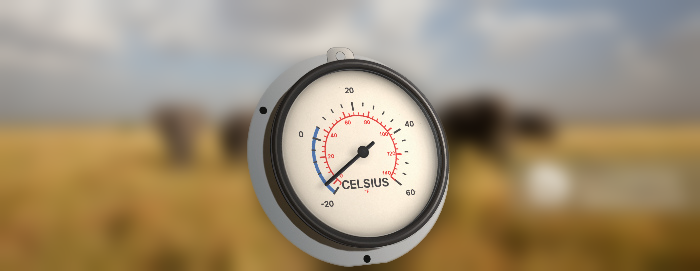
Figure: -16 °C
